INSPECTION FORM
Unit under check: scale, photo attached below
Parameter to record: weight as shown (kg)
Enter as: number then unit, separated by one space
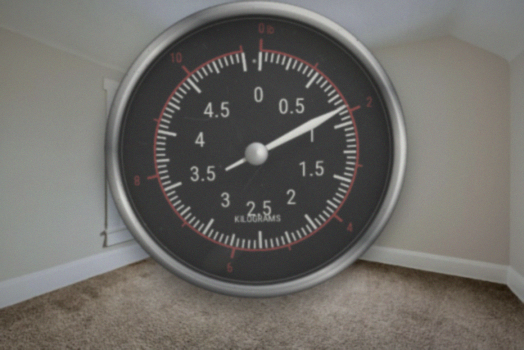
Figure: 0.85 kg
